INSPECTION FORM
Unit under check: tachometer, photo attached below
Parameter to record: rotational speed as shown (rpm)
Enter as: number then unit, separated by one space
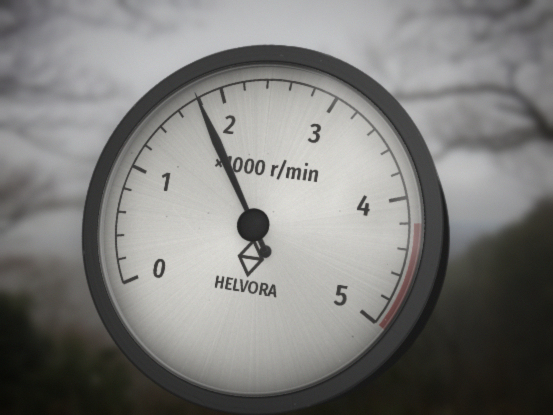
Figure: 1800 rpm
